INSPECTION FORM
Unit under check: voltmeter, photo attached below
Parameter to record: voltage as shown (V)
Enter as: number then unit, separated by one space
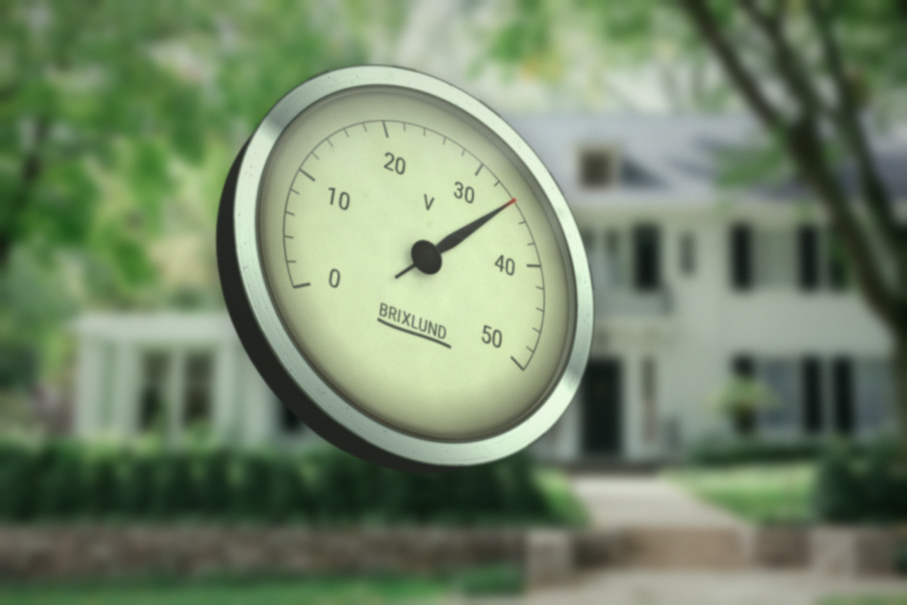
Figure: 34 V
